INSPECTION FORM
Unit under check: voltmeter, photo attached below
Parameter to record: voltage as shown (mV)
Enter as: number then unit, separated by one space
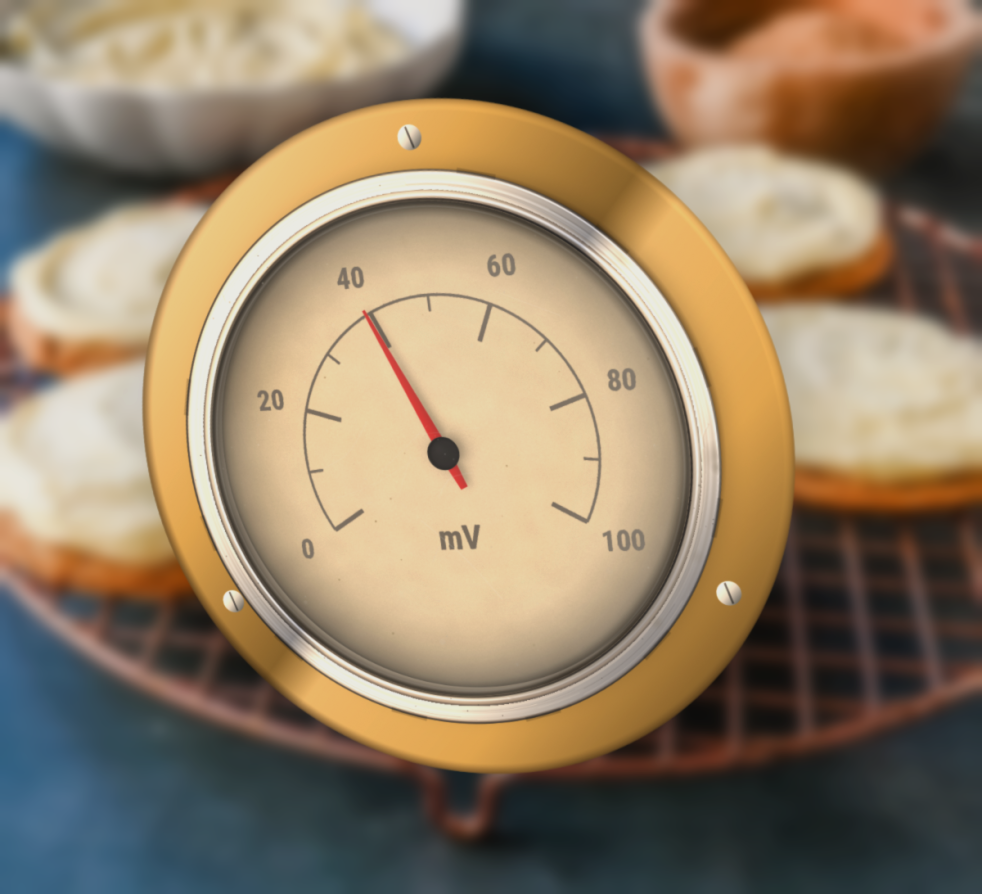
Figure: 40 mV
